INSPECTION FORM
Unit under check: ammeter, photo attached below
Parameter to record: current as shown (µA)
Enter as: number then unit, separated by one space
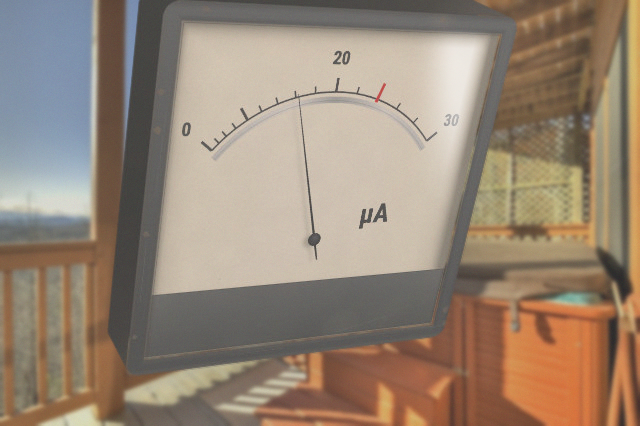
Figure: 16 µA
